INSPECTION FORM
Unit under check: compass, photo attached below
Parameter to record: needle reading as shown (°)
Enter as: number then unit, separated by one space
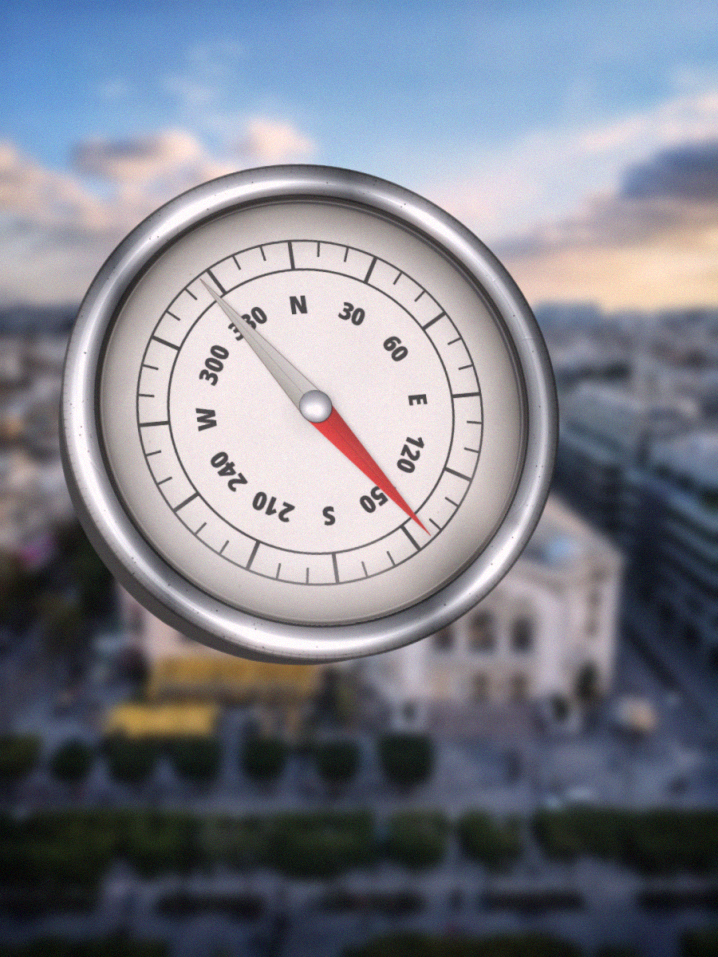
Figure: 145 °
